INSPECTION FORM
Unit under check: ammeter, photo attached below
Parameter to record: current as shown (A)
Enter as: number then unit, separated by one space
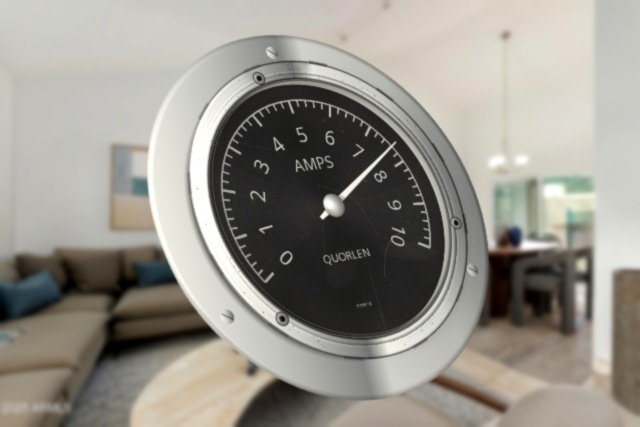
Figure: 7.6 A
